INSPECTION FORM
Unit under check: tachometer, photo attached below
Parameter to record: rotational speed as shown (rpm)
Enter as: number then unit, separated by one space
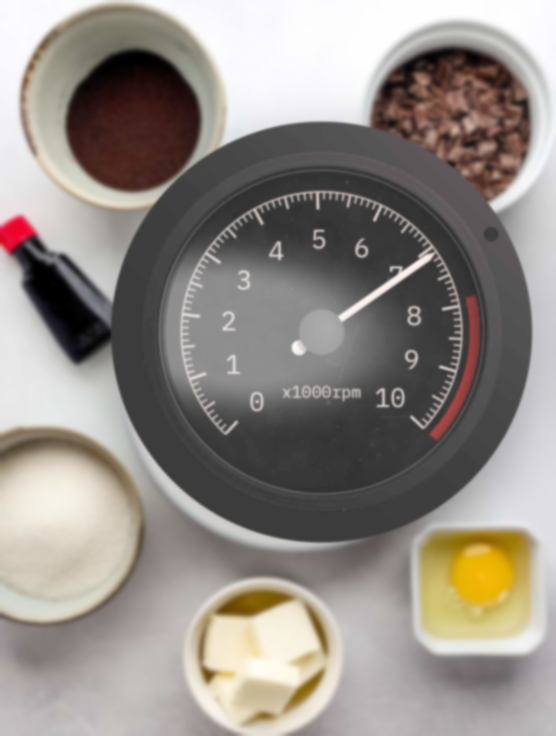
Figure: 7100 rpm
